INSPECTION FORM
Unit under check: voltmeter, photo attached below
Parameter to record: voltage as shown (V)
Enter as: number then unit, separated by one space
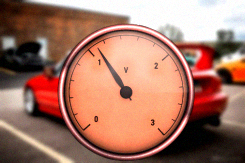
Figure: 1.1 V
